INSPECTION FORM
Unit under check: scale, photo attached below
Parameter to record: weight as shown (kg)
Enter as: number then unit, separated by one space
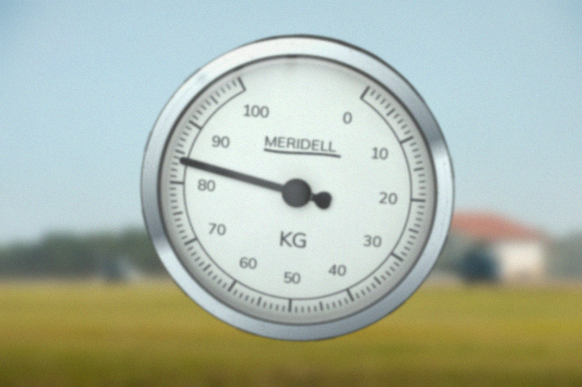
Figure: 84 kg
